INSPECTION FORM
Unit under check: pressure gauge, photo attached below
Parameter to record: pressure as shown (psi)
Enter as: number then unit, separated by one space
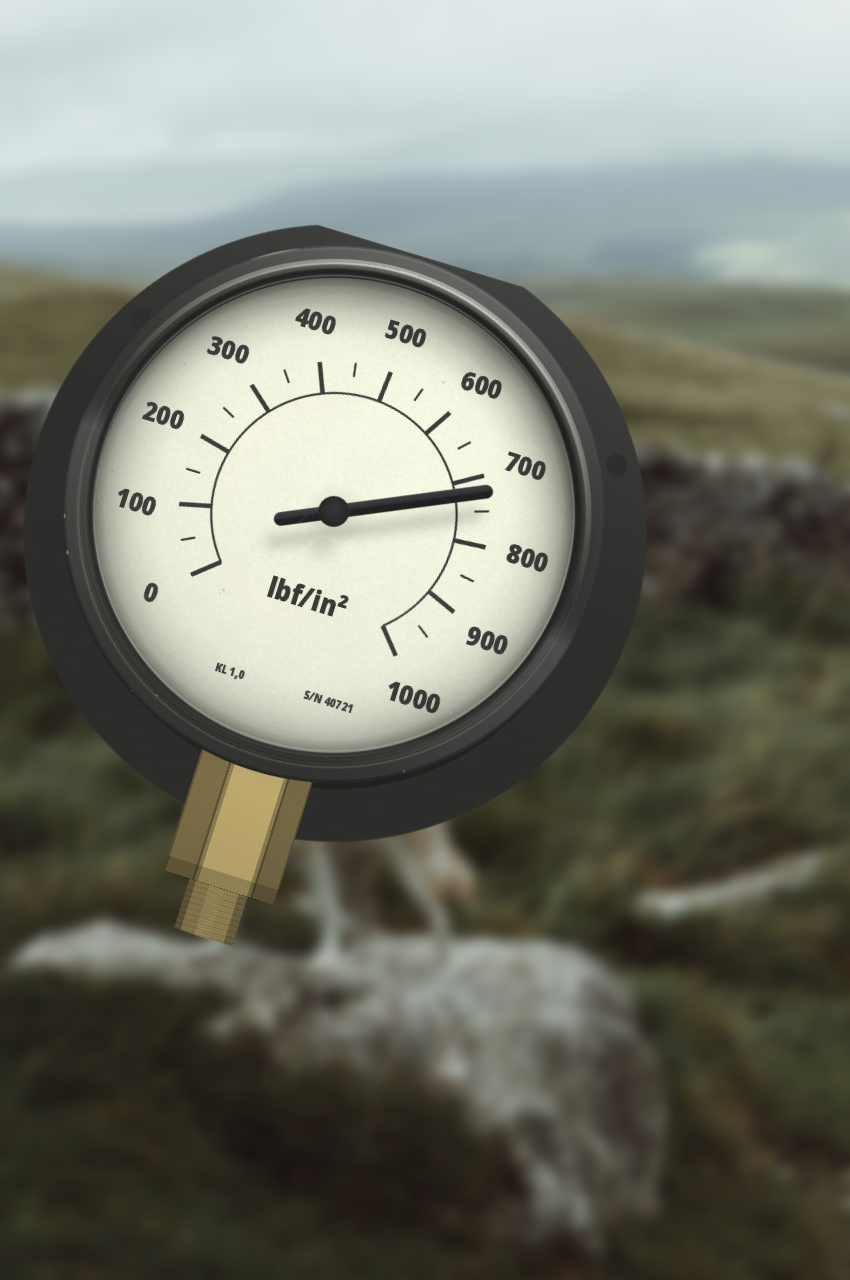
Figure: 725 psi
